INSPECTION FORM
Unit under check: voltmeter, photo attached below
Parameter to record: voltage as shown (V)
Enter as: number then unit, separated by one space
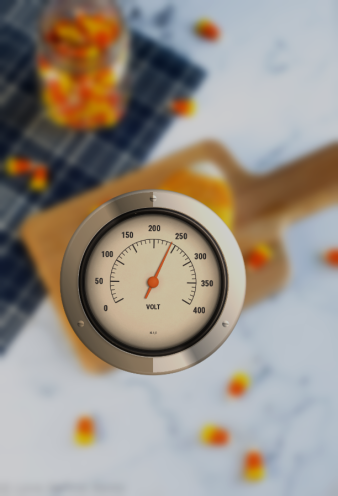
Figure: 240 V
